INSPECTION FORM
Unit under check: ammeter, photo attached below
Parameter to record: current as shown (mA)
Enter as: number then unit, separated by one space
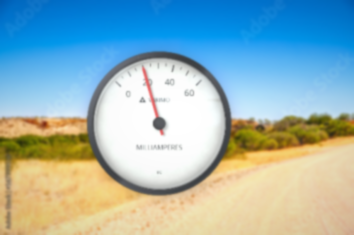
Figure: 20 mA
